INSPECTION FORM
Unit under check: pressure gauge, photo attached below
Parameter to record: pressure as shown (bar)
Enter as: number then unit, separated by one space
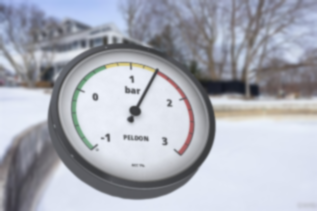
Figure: 1.4 bar
